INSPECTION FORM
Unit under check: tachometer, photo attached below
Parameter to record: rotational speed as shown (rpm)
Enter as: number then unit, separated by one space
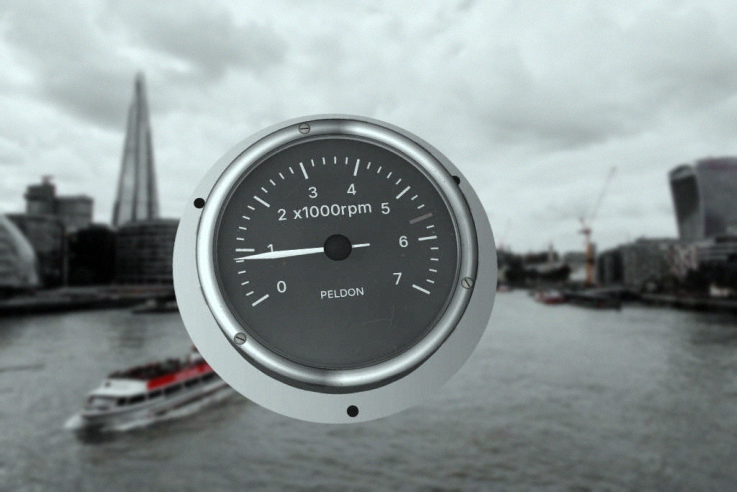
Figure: 800 rpm
